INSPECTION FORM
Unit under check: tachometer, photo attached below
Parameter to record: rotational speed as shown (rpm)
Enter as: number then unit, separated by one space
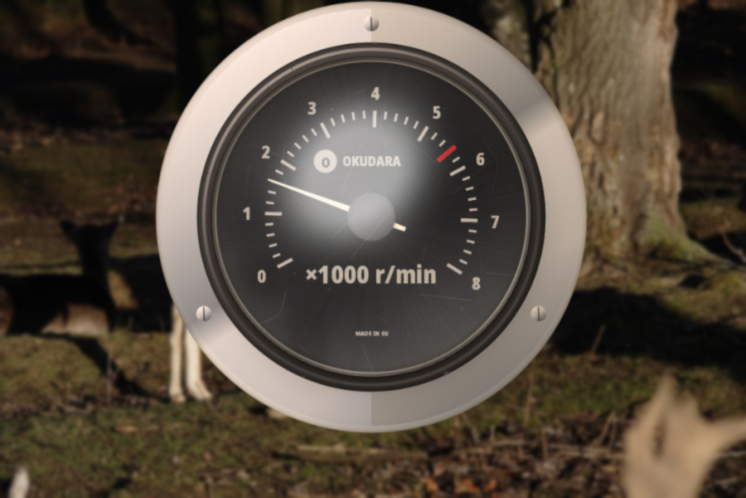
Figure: 1600 rpm
